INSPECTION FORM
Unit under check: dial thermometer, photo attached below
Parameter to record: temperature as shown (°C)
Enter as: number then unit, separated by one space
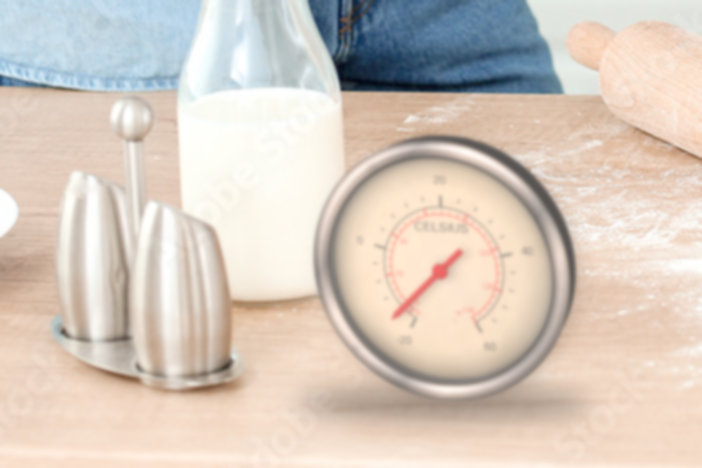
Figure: -16 °C
